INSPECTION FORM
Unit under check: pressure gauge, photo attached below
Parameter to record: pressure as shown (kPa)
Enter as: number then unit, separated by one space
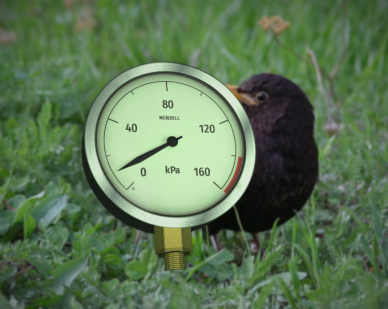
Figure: 10 kPa
